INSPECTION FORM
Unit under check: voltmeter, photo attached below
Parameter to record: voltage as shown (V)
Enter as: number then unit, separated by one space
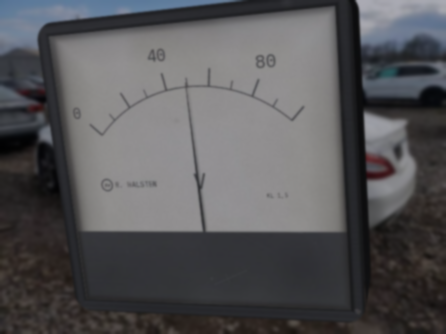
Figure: 50 V
